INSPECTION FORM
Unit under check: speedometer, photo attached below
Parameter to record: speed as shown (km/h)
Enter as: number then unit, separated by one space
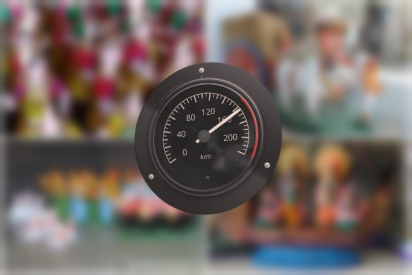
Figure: 165 km/h
